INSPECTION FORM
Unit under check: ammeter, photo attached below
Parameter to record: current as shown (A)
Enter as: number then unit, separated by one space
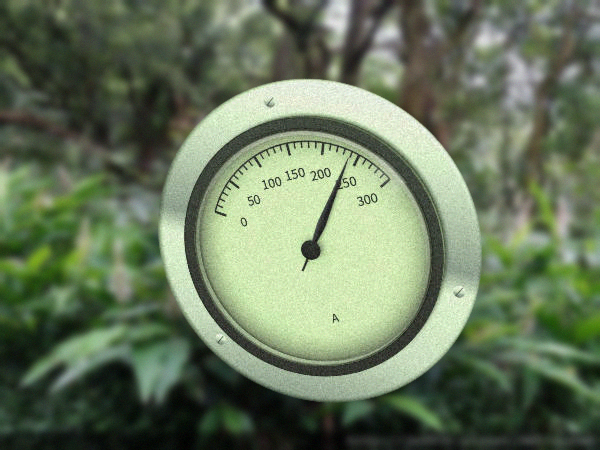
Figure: 240 A
